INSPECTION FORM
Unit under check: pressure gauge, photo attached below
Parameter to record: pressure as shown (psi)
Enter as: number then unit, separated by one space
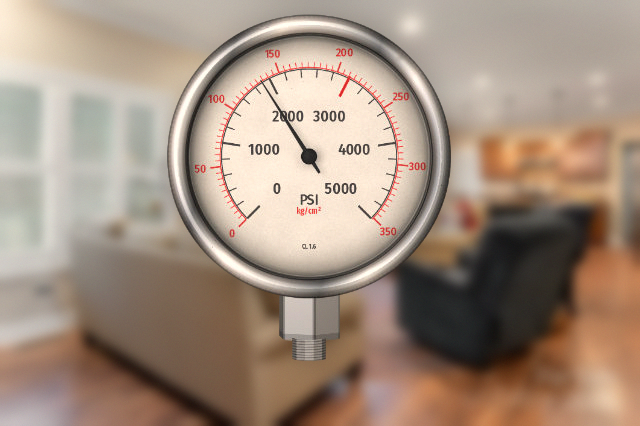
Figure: 1900 psi
